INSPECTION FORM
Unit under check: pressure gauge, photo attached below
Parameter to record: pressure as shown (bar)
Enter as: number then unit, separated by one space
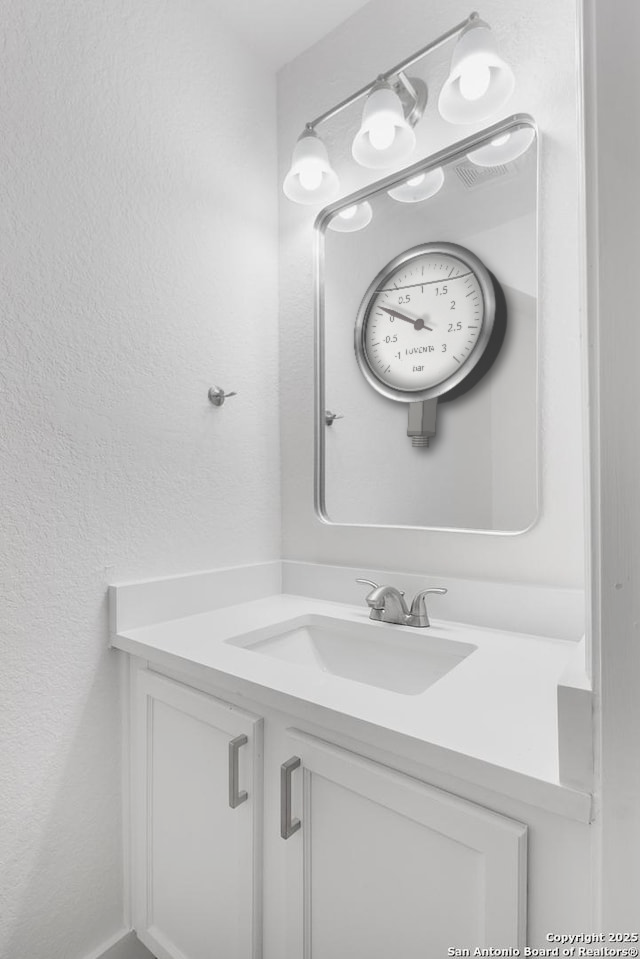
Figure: 0.1 bar
